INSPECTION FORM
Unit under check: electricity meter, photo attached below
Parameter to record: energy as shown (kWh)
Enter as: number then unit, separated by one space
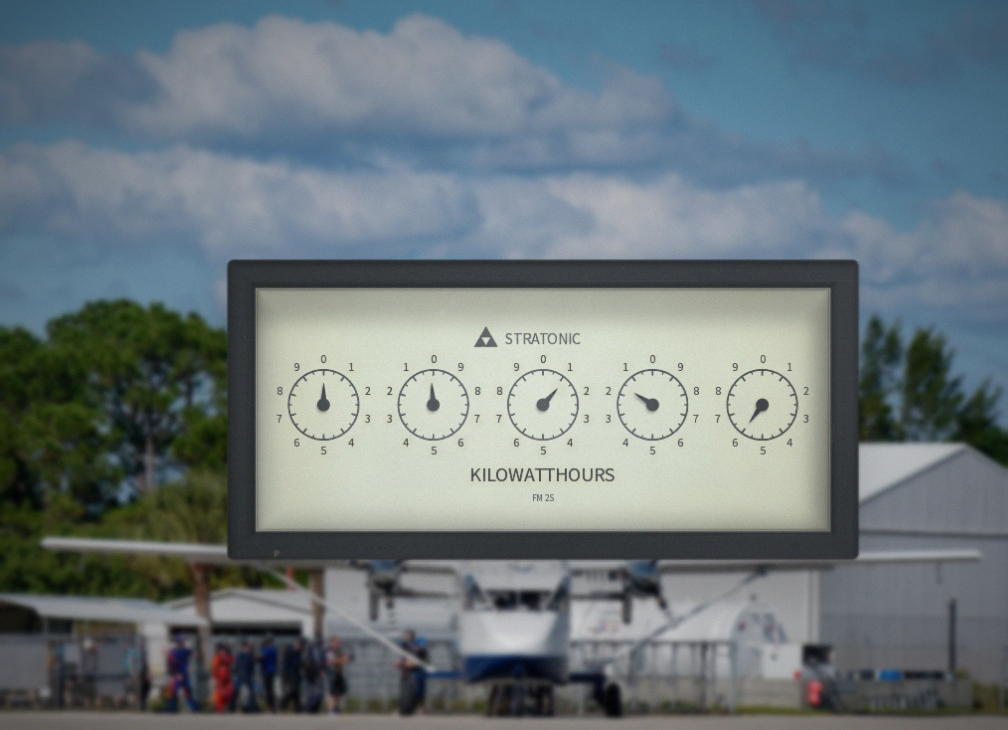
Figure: 116 kWh
